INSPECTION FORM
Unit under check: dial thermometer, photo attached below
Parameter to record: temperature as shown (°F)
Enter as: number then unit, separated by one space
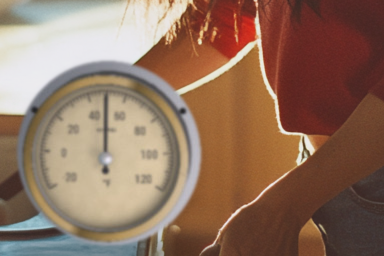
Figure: 50 °F
